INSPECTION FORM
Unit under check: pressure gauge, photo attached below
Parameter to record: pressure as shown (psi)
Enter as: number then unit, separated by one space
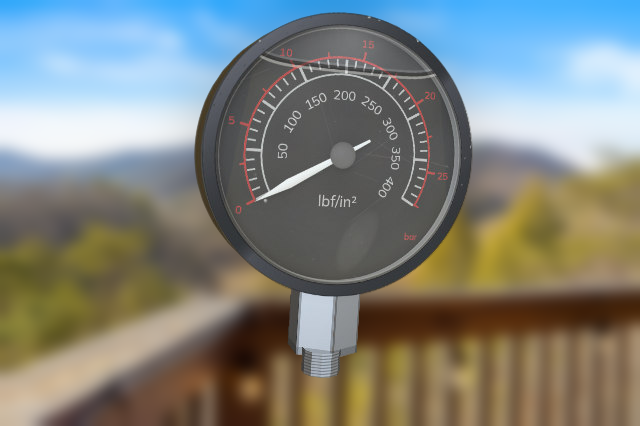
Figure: 0 psi
